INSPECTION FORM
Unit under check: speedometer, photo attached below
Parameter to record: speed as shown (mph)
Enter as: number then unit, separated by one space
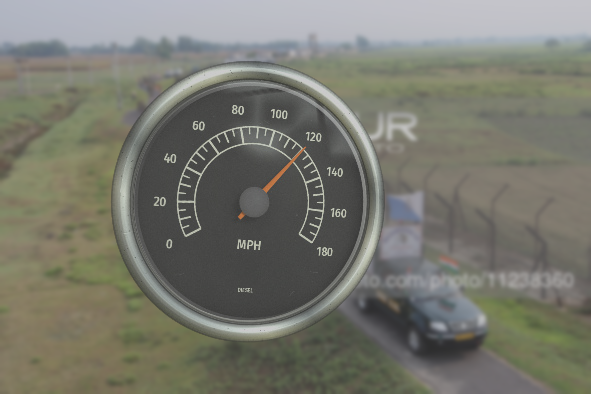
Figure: 120 mph
